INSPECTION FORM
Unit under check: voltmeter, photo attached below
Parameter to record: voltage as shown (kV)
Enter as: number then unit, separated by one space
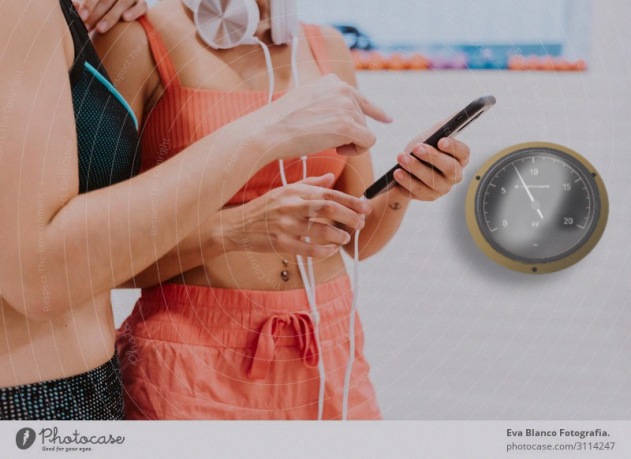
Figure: 8 kV
